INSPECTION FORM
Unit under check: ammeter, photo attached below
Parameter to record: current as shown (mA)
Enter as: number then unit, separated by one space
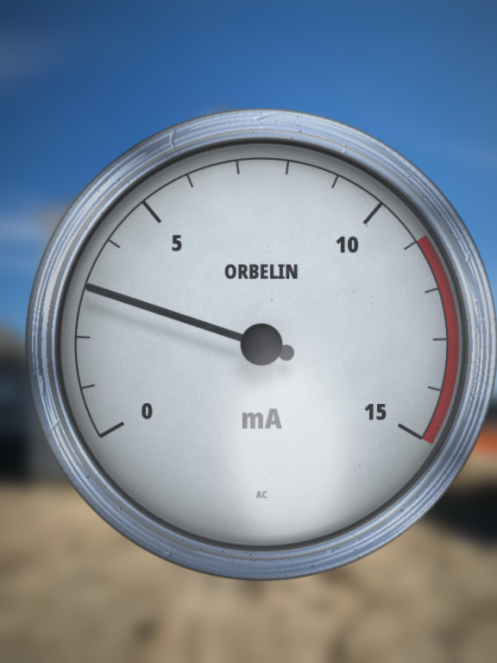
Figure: 3 mA
